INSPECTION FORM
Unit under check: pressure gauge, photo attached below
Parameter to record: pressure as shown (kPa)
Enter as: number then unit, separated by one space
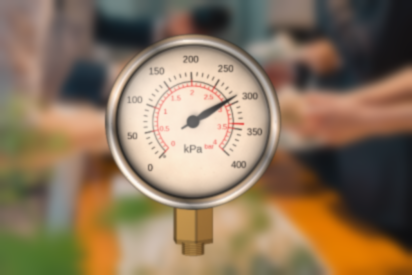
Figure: 290 kPa
